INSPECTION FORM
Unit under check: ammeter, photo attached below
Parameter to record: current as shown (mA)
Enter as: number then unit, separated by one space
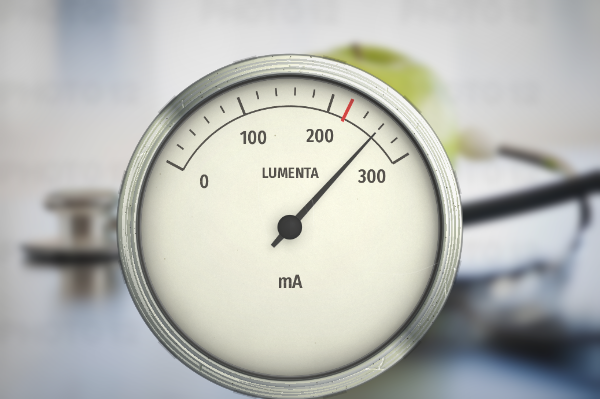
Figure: 260 mA
